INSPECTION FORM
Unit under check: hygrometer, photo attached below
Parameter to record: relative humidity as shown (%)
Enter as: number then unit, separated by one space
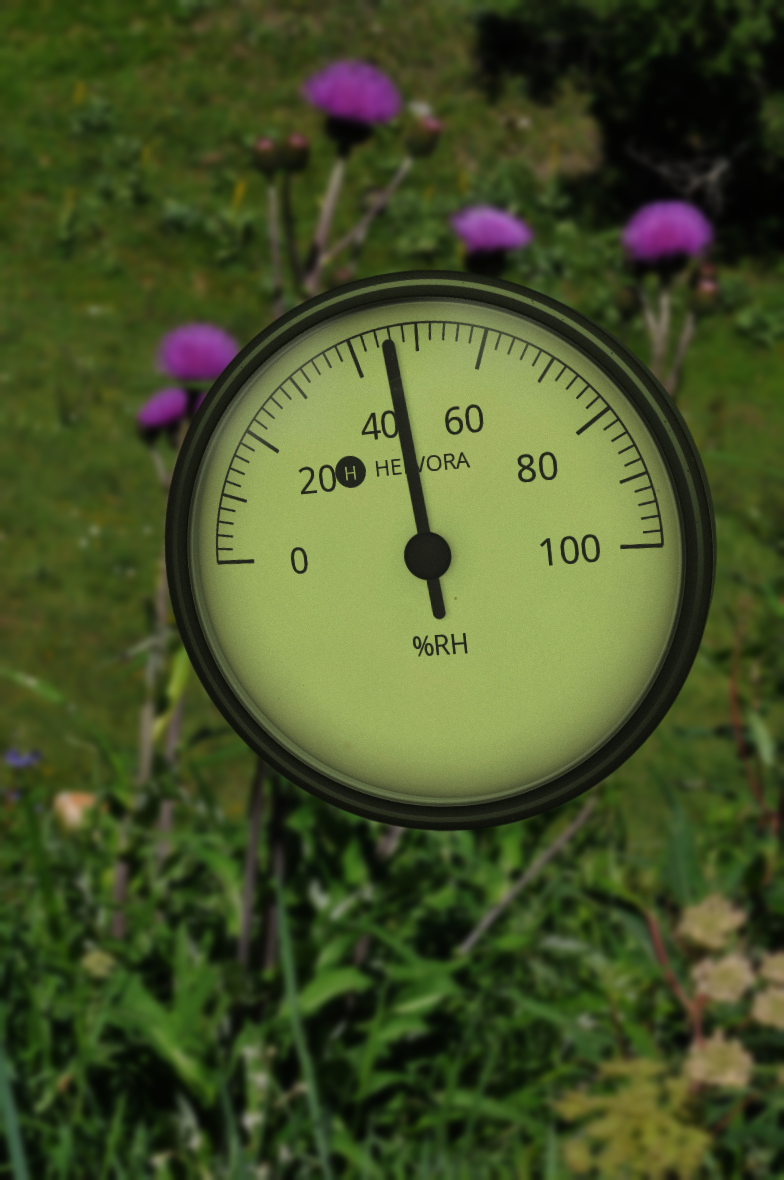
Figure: 46 %
